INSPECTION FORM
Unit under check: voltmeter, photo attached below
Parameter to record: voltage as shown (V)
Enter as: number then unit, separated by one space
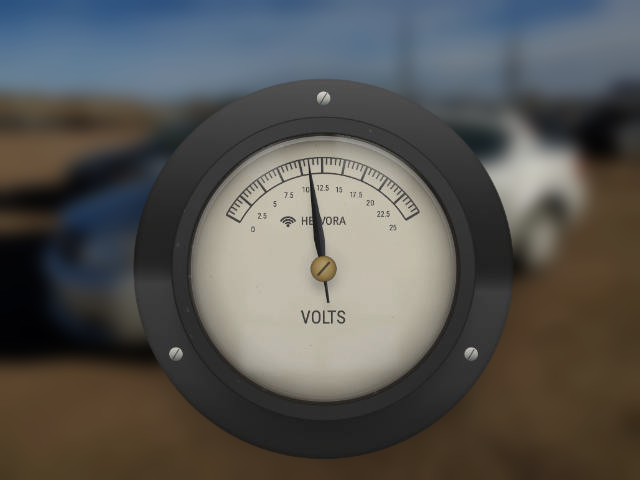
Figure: 11 V
